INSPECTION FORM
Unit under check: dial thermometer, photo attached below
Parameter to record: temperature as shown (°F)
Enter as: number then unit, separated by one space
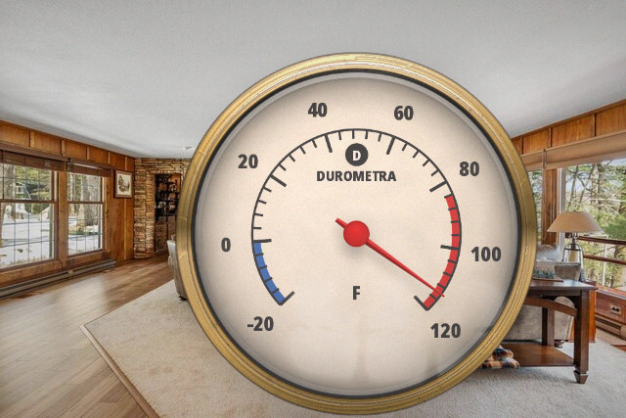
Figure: 114 °F
